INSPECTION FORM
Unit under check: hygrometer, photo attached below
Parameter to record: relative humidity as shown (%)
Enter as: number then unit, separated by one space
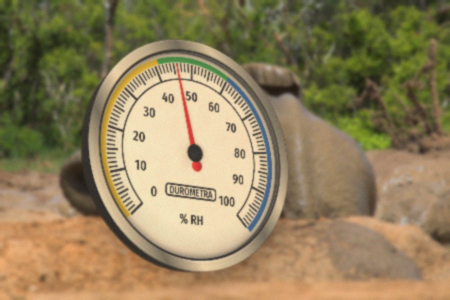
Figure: 45 %
